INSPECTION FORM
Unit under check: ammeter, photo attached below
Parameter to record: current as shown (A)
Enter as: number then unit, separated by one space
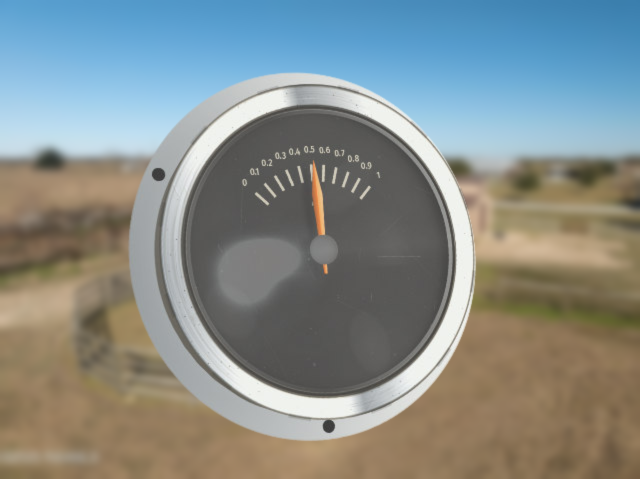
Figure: 0.5 A
